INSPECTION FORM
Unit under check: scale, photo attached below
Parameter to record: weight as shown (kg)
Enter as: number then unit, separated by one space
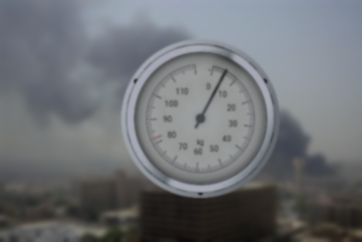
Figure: 5 kg
